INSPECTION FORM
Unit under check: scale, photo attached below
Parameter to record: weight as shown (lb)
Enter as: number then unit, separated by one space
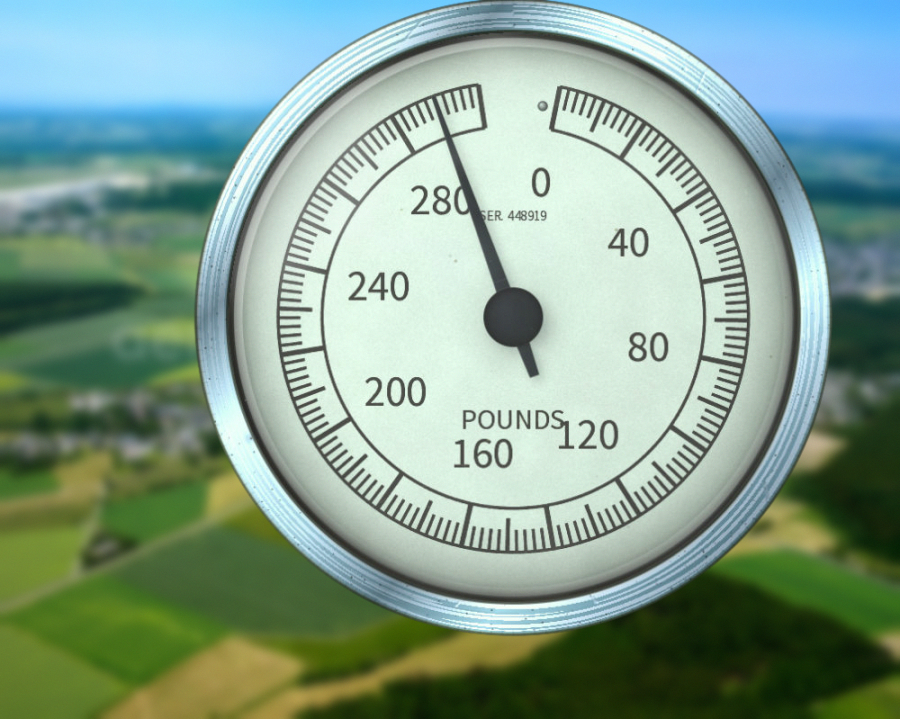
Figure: 290 lb
